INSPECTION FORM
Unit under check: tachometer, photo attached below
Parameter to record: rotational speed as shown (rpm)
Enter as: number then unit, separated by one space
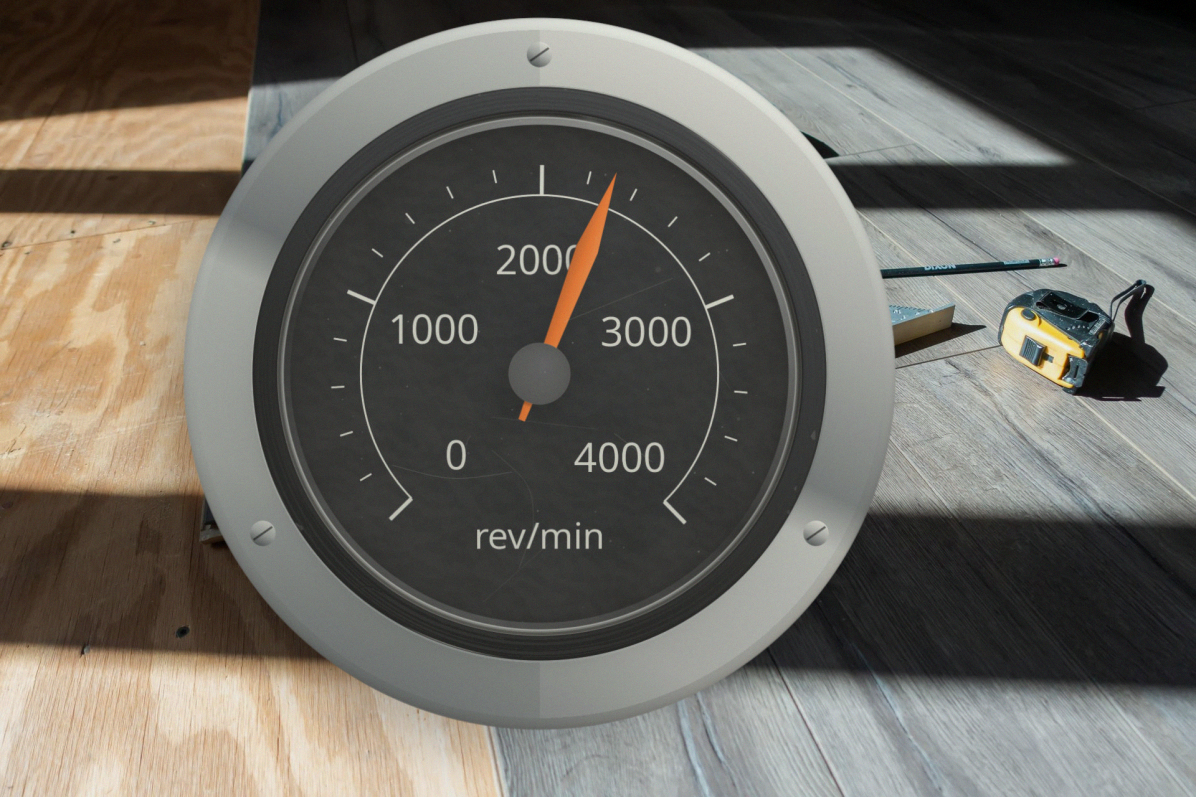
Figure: 2300 rpm
